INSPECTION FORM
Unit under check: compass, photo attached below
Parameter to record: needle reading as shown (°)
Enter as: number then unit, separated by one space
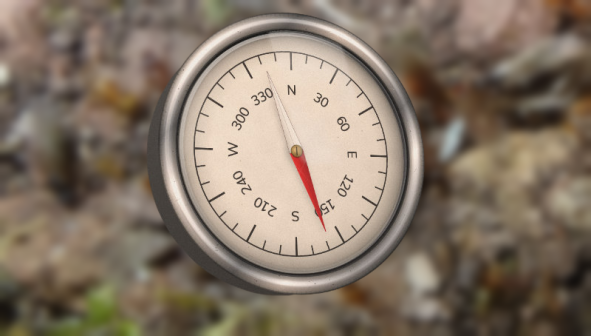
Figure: 160 °
